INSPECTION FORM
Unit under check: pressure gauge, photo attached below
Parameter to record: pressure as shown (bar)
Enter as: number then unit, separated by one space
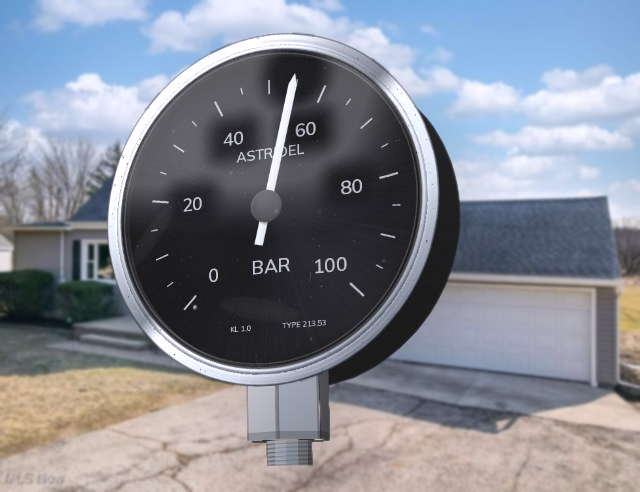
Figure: 55 bar
